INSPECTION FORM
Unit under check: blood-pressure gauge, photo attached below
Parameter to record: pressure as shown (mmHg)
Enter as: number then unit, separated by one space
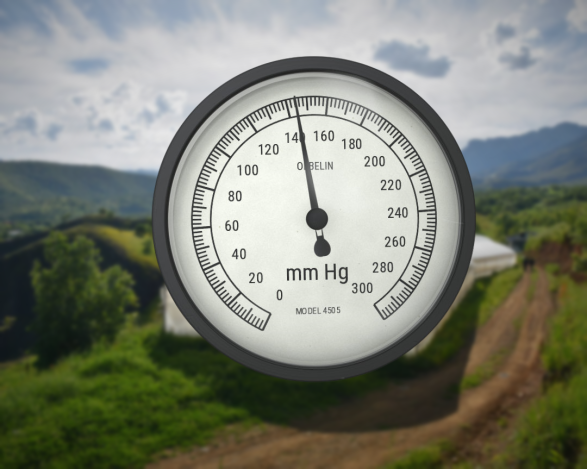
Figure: 144 mmHg
